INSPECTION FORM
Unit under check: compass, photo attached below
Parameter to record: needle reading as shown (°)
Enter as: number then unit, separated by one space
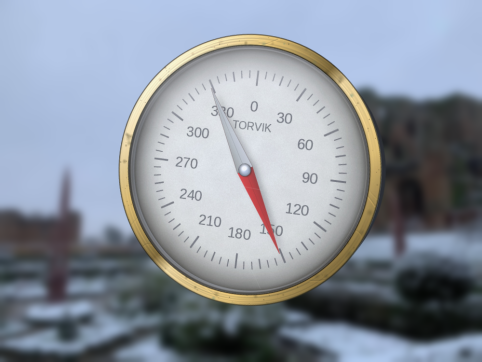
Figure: 150 °
